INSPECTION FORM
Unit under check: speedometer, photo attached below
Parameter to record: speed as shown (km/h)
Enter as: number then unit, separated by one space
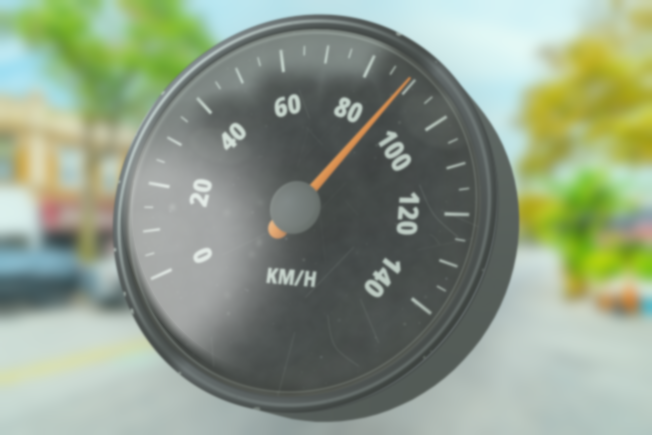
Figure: 90 km/h
